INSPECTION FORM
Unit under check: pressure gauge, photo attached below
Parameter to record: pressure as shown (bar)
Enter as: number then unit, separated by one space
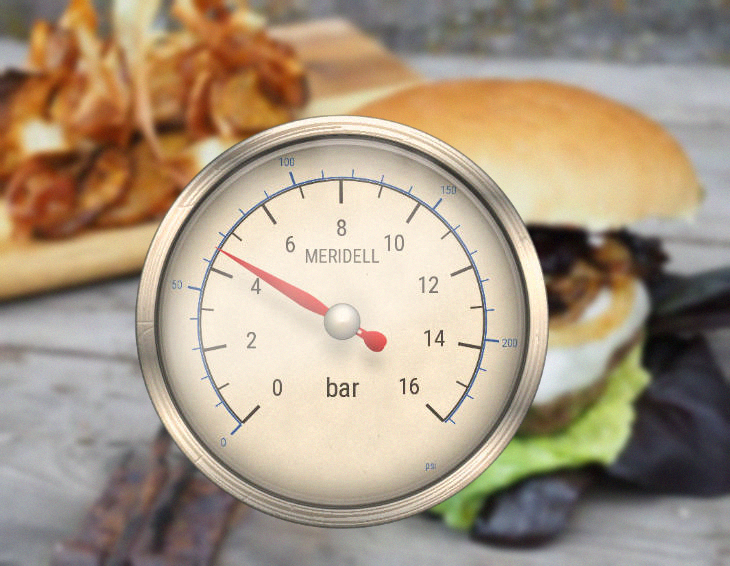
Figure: 4.5 bar
